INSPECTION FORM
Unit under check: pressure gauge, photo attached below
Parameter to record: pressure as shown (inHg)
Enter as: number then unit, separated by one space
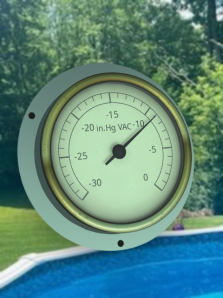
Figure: -9 inHg
